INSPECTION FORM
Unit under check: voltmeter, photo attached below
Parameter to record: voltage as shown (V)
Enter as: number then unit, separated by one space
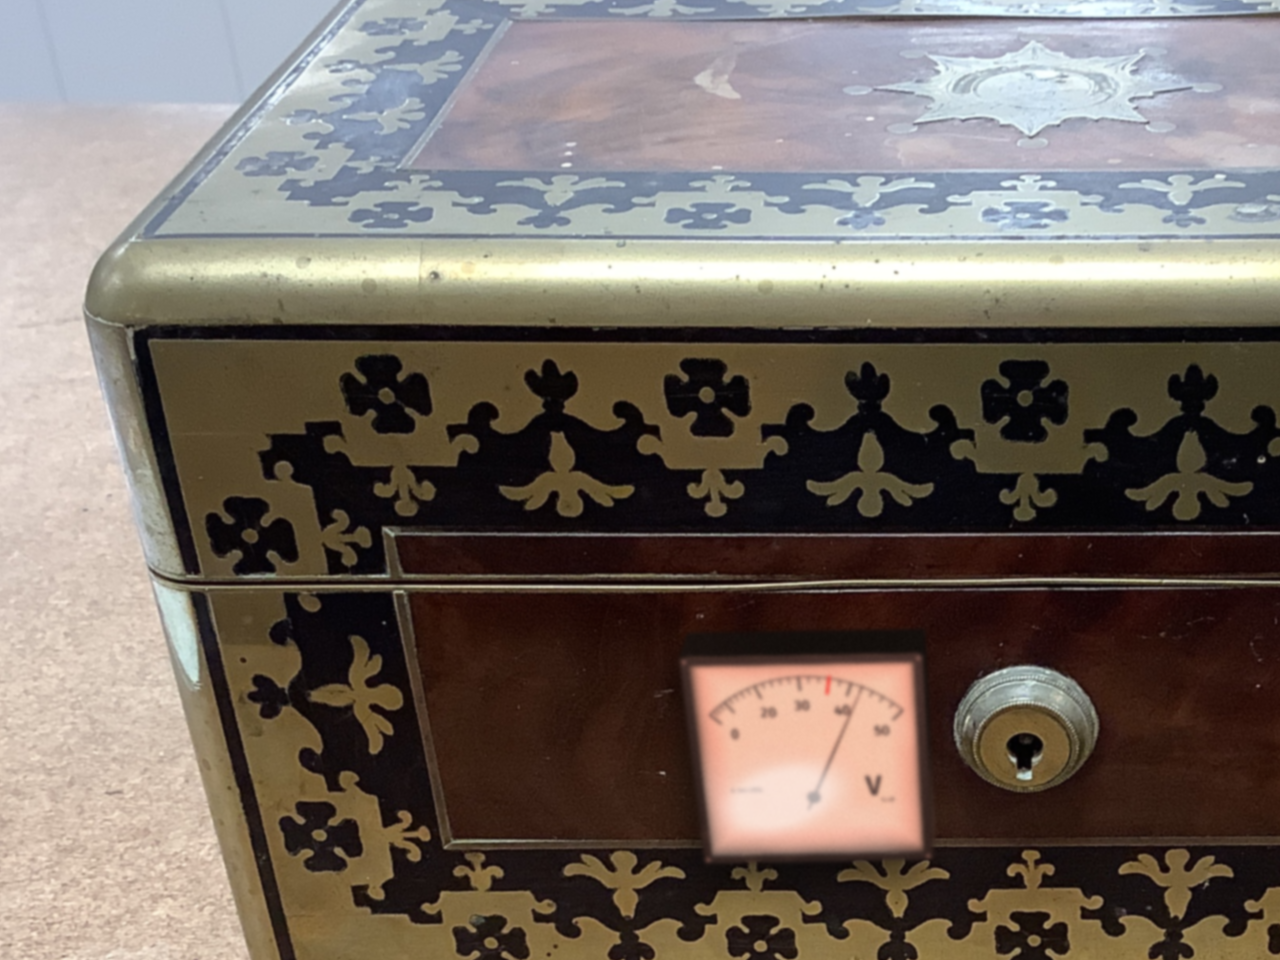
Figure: 42 V
